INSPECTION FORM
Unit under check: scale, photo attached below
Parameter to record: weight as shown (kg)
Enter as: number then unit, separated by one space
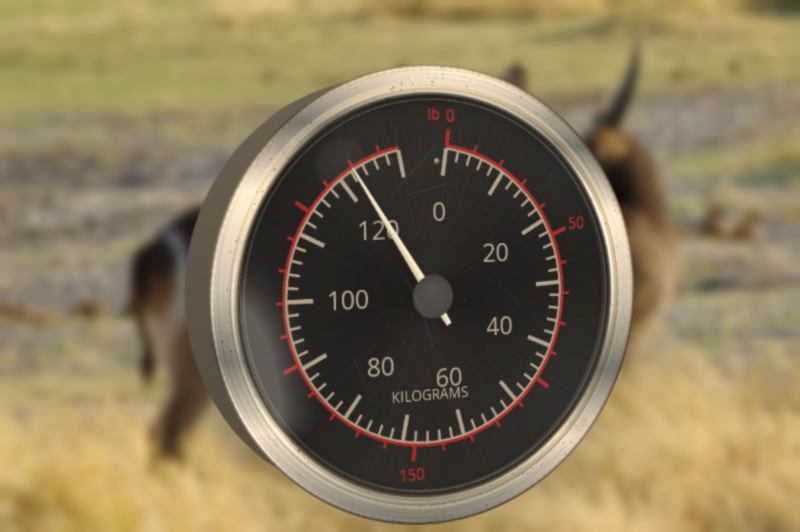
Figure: 122 kg
